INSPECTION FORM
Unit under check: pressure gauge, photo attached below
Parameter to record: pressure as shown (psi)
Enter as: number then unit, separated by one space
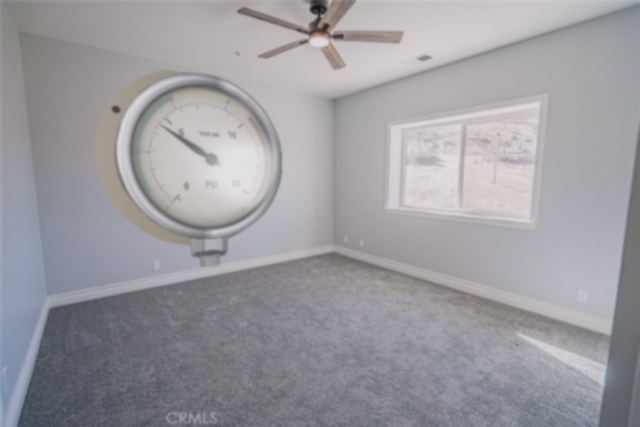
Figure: 4.5 psi
